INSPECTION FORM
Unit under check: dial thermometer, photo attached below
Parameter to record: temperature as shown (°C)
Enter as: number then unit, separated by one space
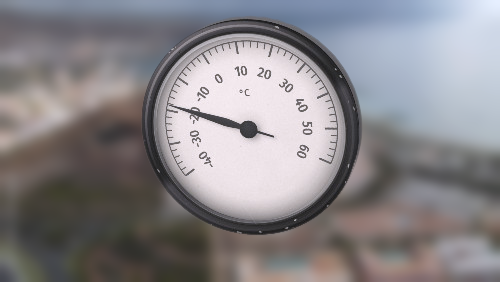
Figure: -18 °C
